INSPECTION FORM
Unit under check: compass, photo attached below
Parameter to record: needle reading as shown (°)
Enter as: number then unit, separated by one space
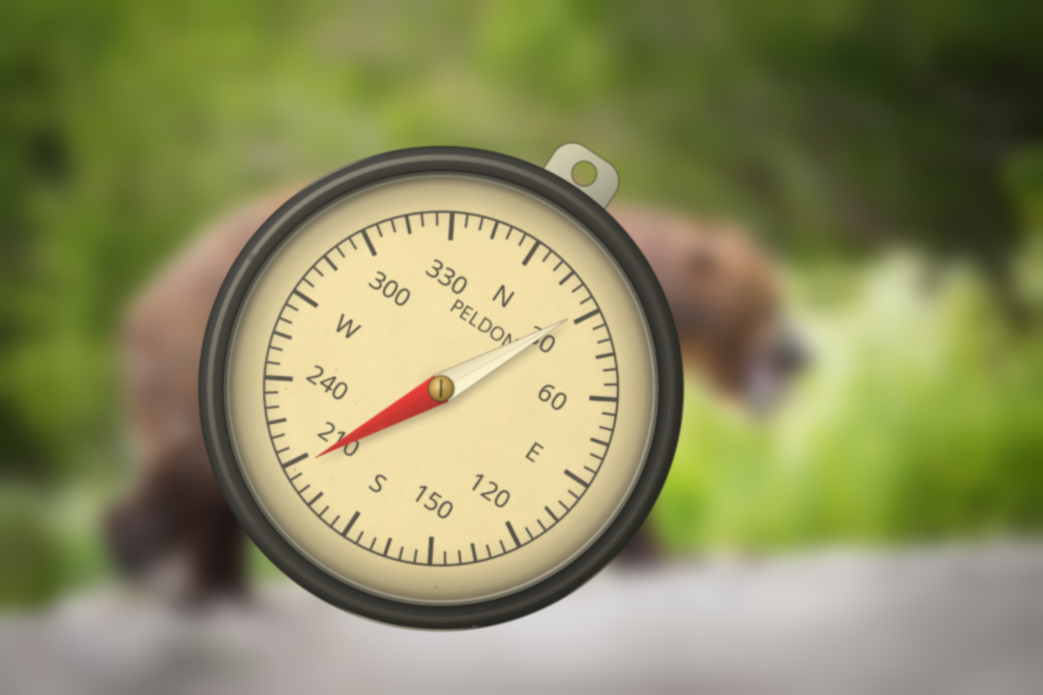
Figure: 207.5 °
